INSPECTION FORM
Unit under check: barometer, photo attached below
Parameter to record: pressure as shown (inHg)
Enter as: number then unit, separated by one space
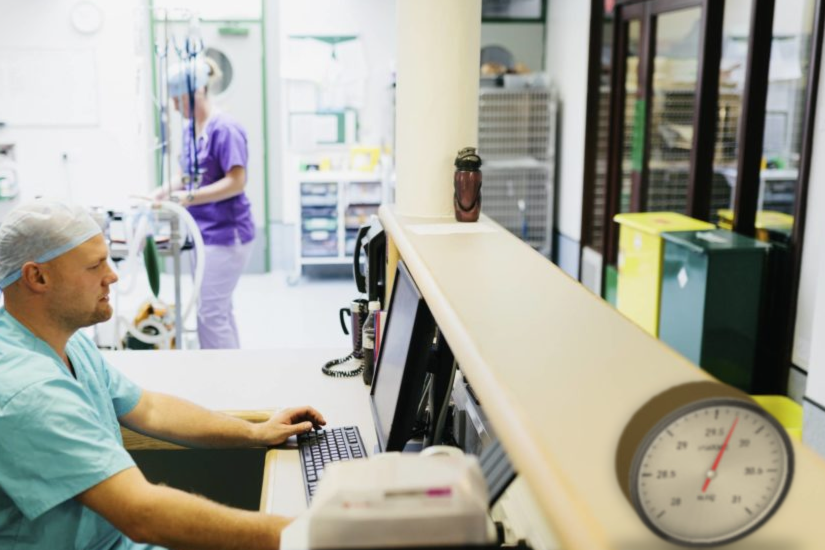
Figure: 29.7 inHg
